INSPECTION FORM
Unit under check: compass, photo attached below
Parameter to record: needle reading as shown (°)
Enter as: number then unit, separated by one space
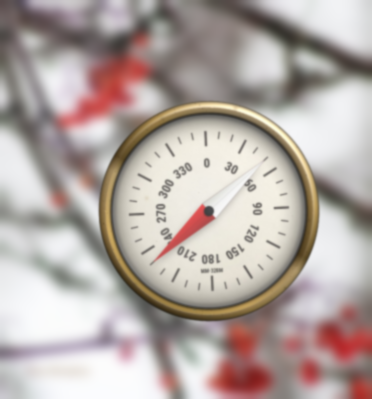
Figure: 230 °
